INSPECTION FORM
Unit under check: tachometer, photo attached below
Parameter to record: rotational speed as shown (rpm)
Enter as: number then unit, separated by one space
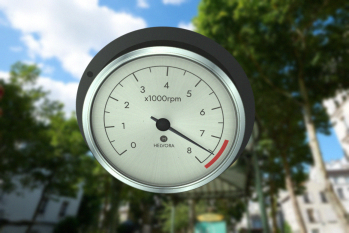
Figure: 7500 rpm
